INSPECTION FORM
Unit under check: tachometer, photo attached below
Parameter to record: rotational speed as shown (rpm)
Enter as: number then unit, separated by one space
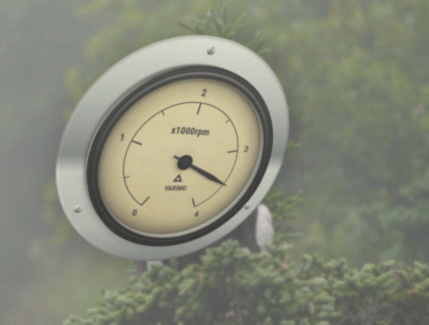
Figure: 3500 rpm
